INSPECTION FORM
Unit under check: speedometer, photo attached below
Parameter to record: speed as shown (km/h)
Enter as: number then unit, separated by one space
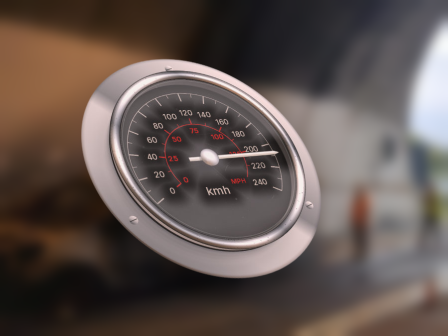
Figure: 210 km/h
